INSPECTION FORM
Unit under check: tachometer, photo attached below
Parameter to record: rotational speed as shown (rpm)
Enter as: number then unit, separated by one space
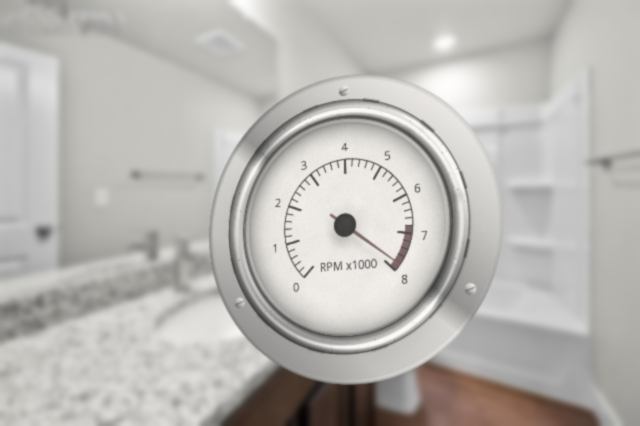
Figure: 7800 rpm
